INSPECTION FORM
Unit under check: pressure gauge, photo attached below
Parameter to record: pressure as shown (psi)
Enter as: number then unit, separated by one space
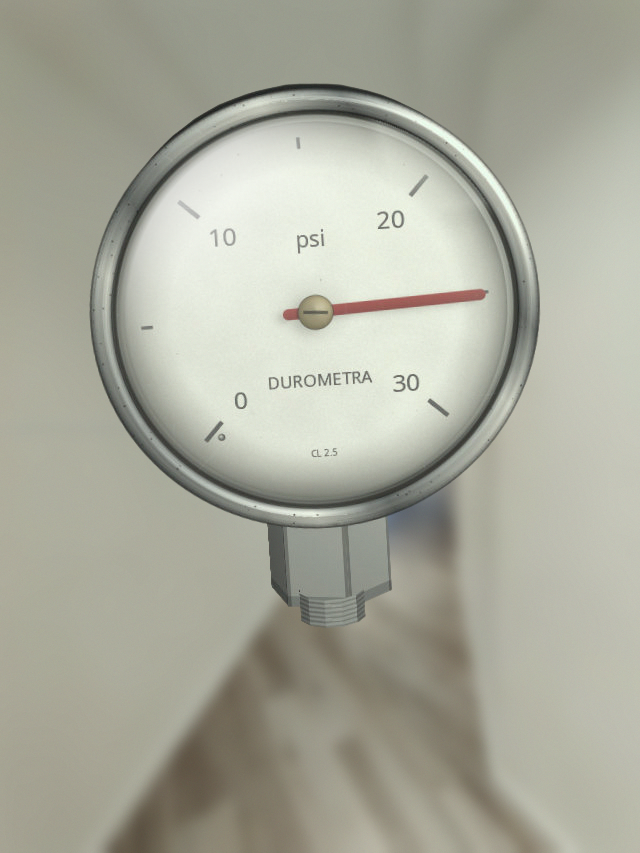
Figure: 25 psi
